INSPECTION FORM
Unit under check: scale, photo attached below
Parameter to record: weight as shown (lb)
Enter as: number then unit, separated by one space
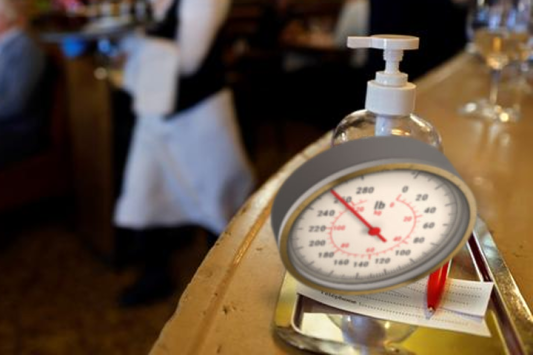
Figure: 260 lb
